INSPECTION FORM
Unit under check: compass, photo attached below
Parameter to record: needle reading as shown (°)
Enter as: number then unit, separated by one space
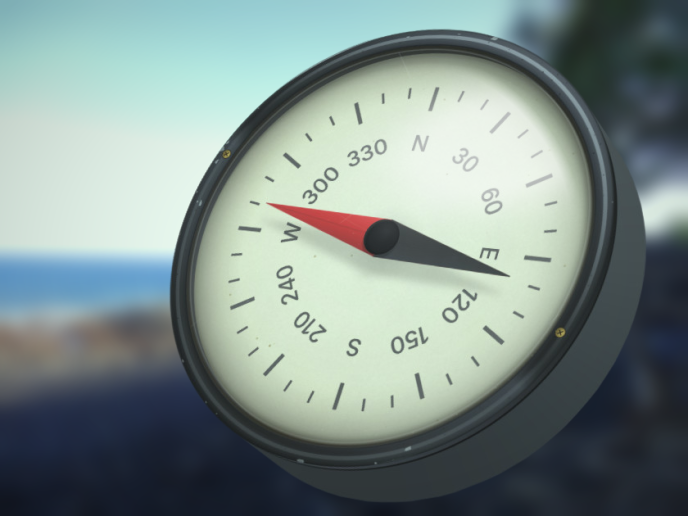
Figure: 280 °
